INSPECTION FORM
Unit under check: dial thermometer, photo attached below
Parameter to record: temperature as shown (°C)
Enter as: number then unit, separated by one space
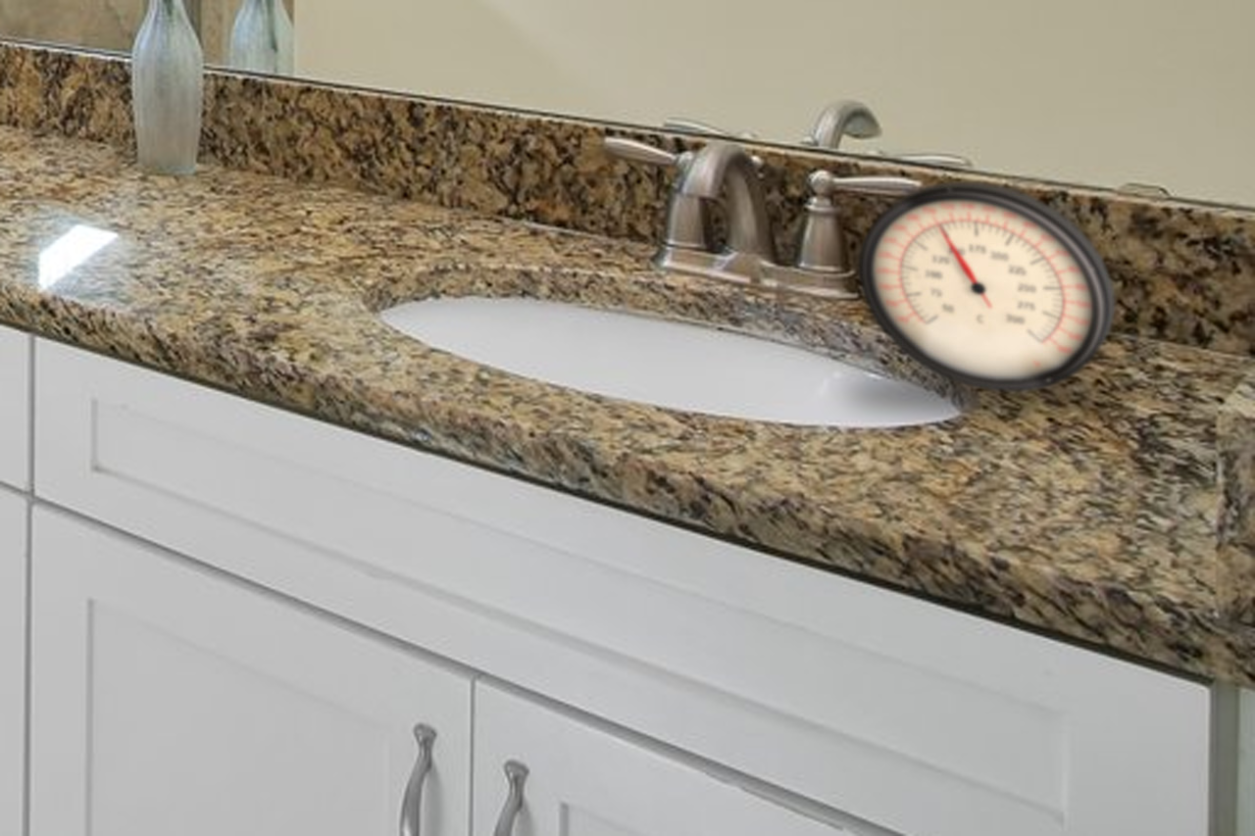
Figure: 150 °C
